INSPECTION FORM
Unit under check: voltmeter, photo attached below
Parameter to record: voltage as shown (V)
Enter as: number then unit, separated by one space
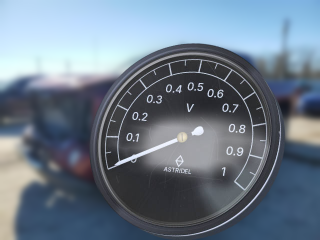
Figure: 0 V
